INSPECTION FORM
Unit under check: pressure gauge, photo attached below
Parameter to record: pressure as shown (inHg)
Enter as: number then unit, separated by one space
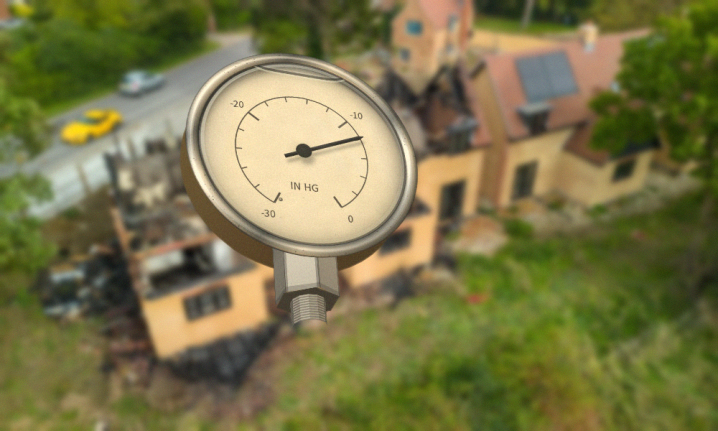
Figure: -8 inHg
